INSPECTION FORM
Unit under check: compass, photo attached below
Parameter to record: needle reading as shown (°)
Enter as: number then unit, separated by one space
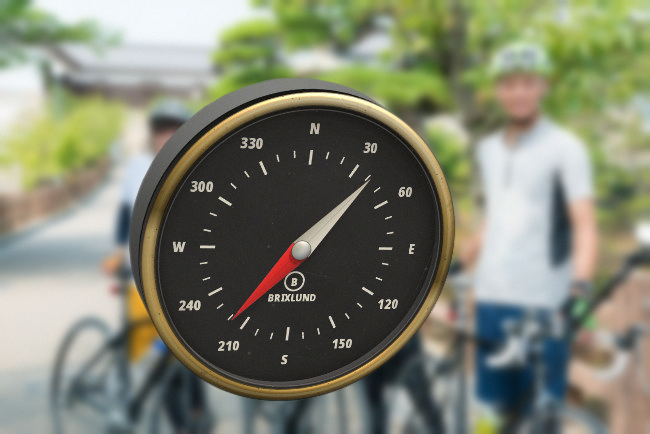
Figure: 220 °
